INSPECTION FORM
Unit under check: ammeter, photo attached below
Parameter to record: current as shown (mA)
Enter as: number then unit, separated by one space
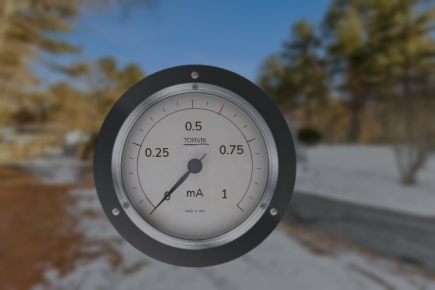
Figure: 0 mA
